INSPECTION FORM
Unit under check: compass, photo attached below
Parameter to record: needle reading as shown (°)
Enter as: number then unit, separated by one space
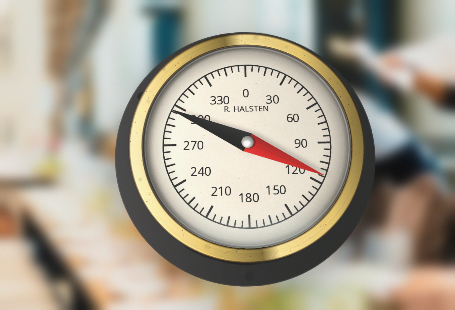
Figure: 115 °
